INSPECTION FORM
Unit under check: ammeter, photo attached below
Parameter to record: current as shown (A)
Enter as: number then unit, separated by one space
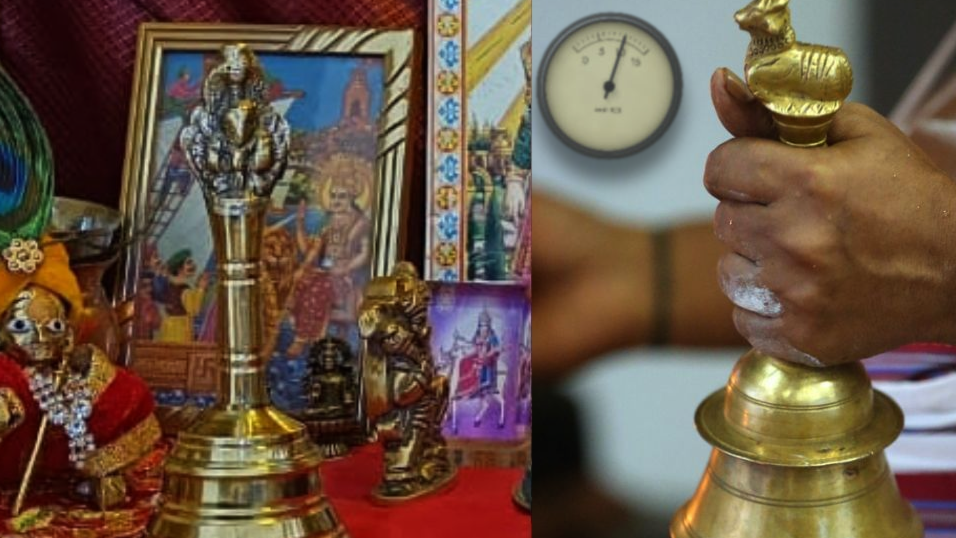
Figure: 10 A
